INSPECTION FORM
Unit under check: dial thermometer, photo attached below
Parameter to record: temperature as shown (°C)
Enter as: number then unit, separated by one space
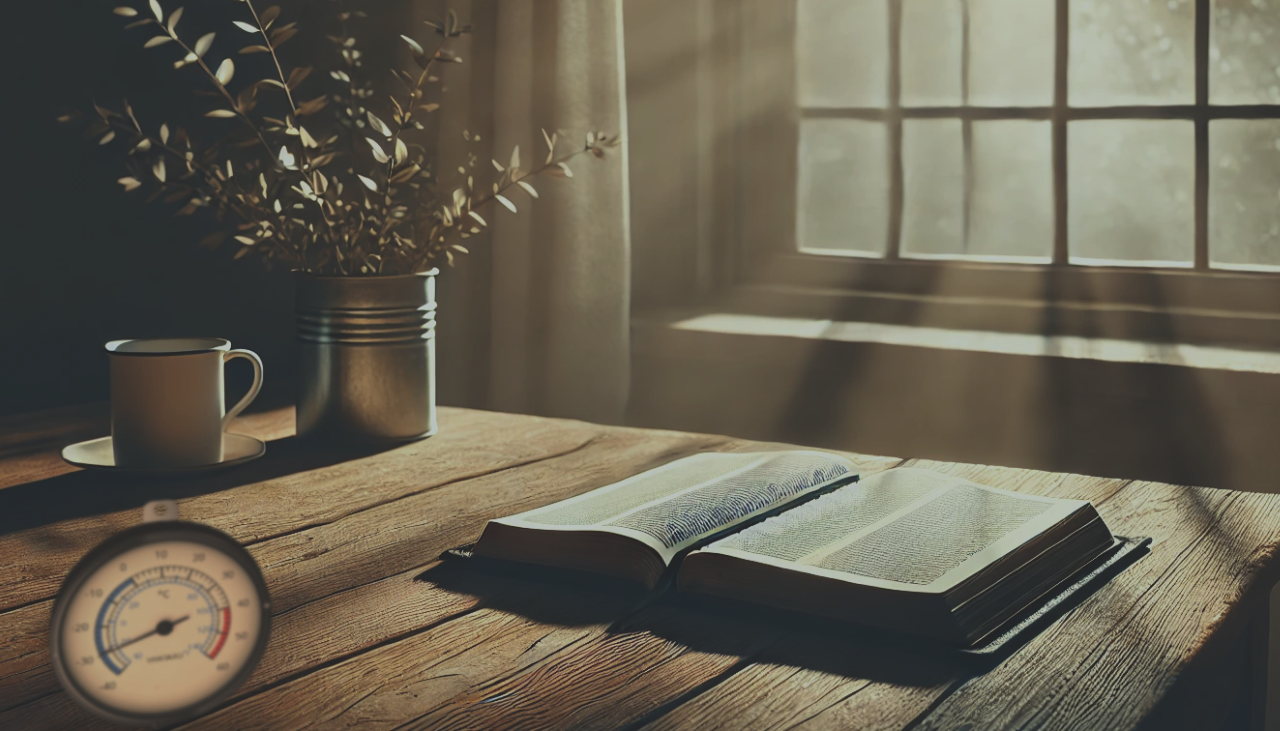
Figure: -30 °C
